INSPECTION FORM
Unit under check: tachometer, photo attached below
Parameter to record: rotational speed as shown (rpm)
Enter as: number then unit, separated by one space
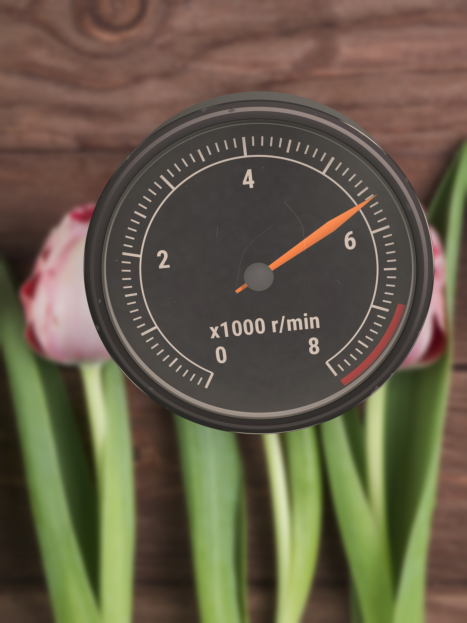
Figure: 5600 rpm
